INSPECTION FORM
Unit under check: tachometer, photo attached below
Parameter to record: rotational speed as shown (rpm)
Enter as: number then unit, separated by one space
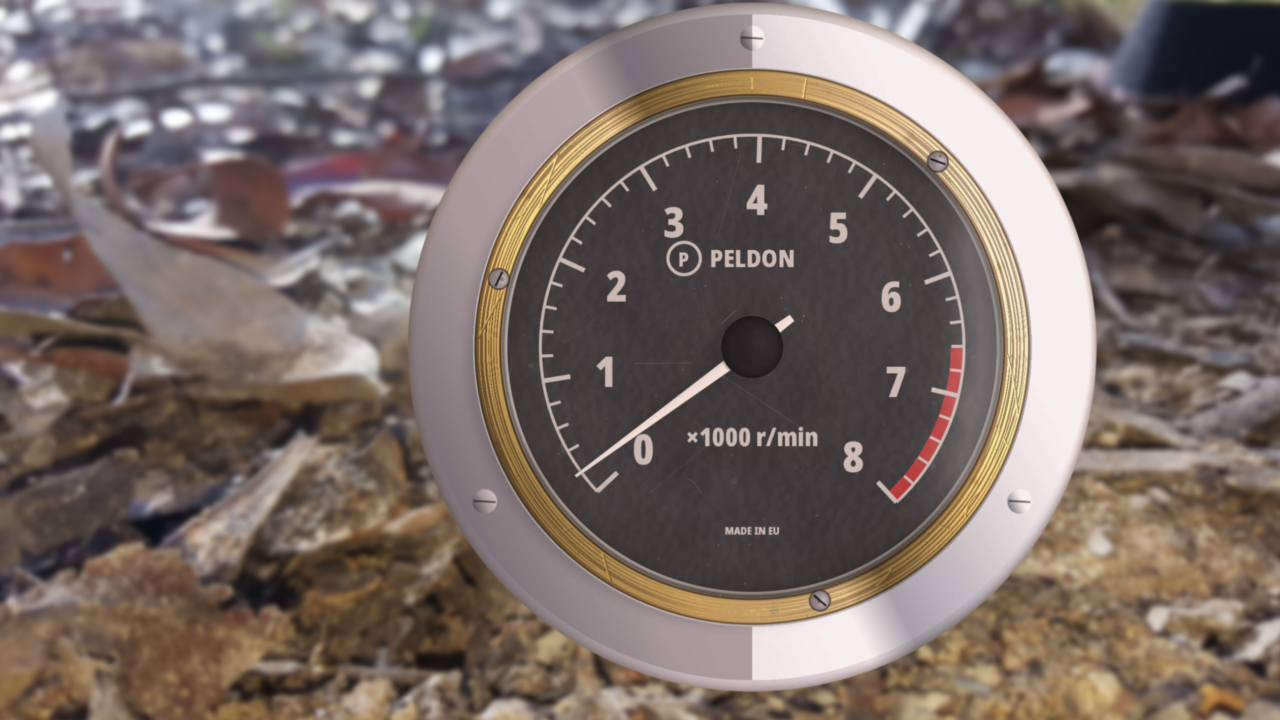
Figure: 200 rpm
